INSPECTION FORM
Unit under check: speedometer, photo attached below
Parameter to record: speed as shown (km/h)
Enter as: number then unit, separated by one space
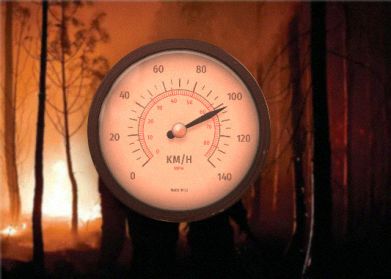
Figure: 102.5 km/h
